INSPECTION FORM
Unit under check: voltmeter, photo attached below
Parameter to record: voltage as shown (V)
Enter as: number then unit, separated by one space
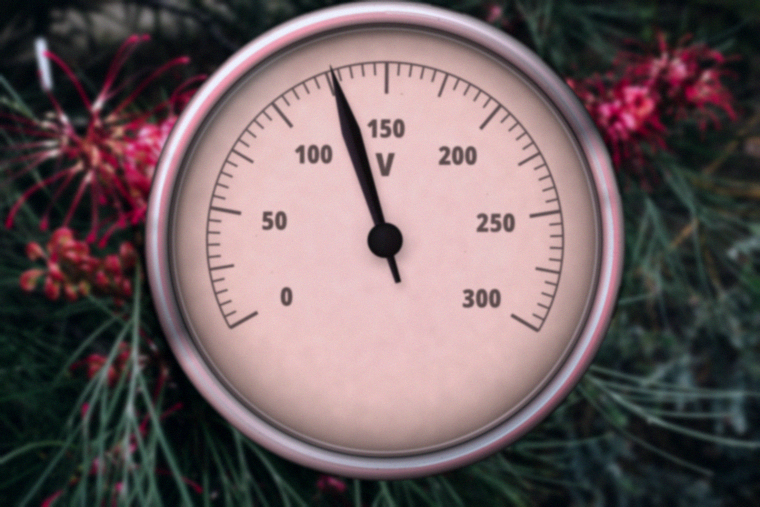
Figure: 127.5 V
